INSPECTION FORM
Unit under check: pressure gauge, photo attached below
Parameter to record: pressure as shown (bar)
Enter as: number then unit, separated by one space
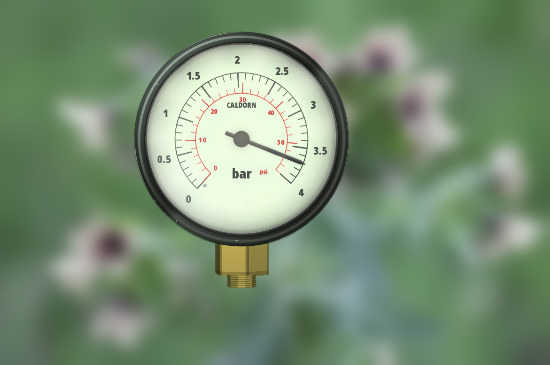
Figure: 3.7 bar
